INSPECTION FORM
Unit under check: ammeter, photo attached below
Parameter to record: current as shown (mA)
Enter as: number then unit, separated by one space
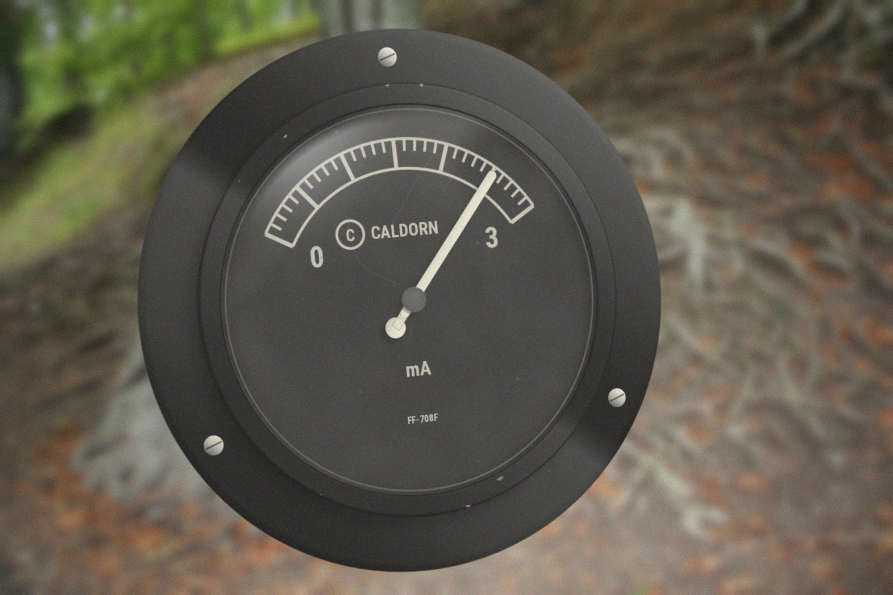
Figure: 2.5 mA
